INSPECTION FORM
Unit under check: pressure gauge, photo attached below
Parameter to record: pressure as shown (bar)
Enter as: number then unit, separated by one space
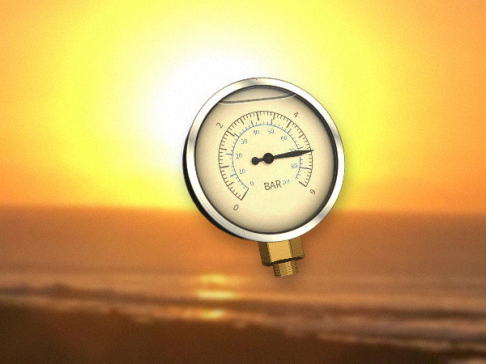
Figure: 5 bar
